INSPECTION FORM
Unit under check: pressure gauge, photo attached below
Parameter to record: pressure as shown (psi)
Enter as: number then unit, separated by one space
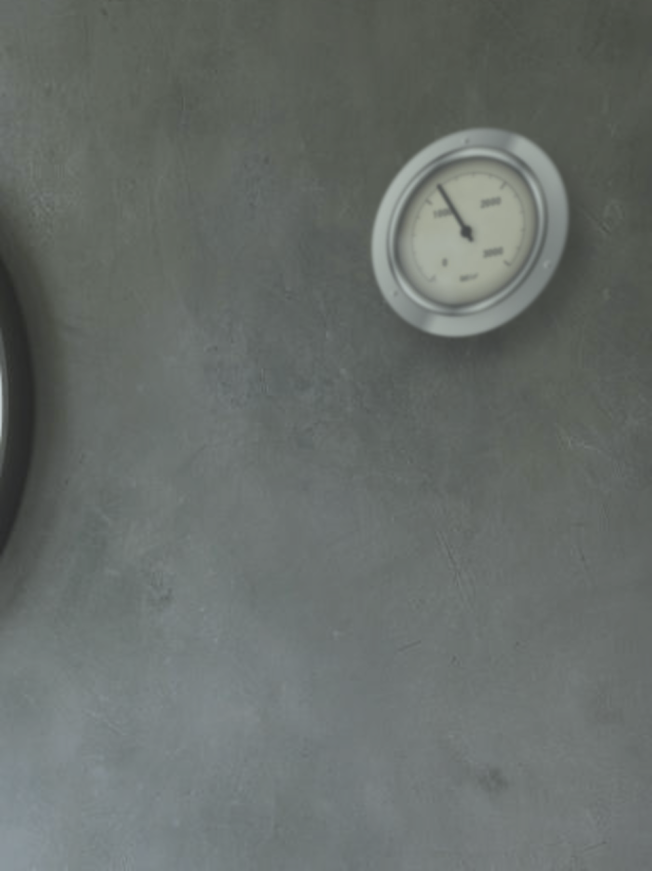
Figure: 1200 psi
